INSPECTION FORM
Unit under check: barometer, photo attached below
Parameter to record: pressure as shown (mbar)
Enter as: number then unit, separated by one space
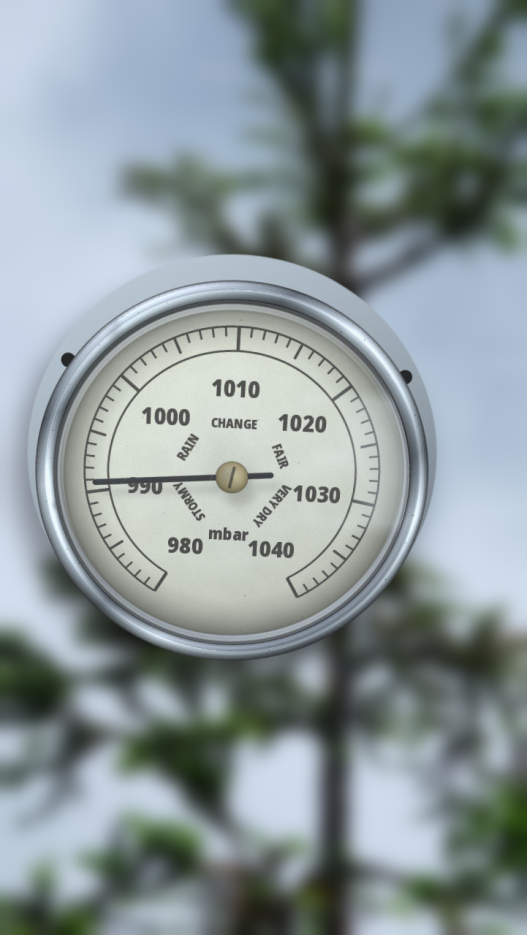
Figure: 991 mbar
